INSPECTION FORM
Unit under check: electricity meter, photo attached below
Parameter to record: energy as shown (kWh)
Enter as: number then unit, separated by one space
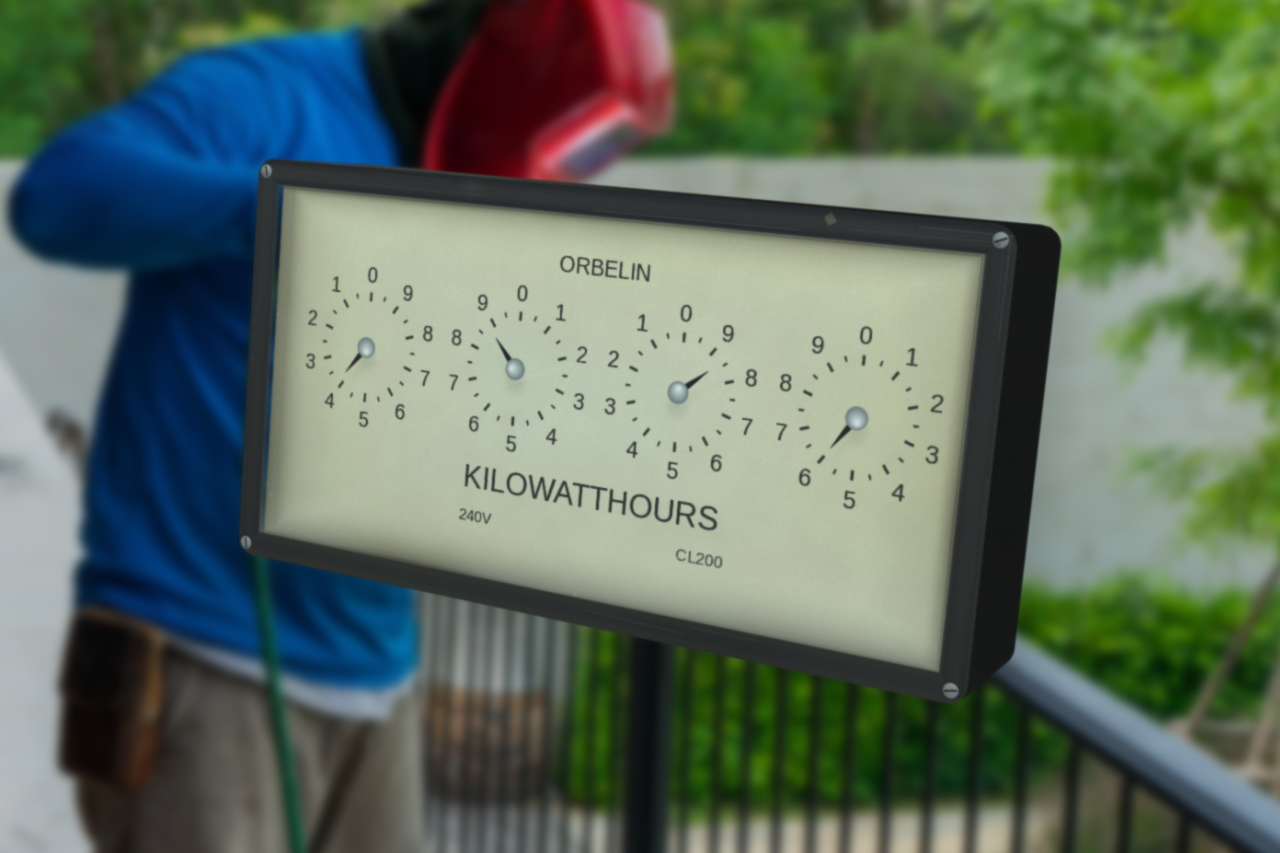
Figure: 3886 kWh
